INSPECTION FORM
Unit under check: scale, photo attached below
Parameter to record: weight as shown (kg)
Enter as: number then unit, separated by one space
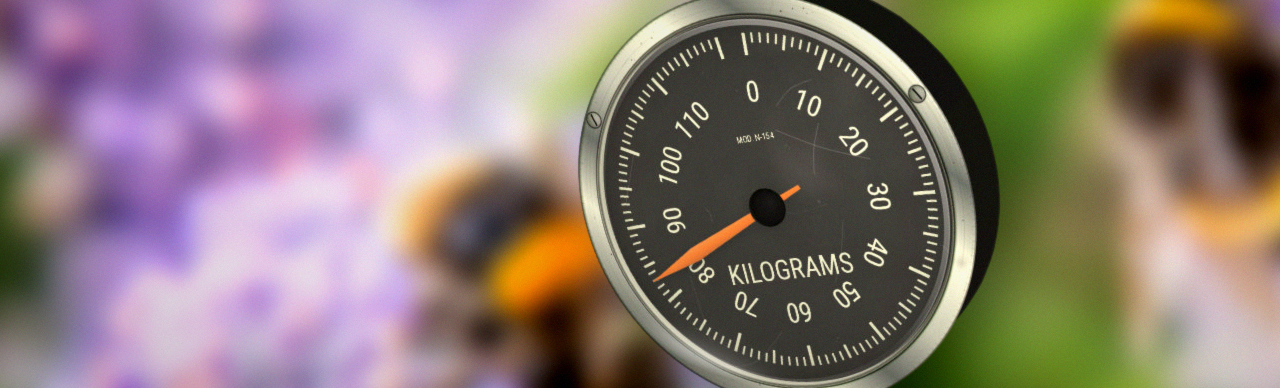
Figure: 83 kg
